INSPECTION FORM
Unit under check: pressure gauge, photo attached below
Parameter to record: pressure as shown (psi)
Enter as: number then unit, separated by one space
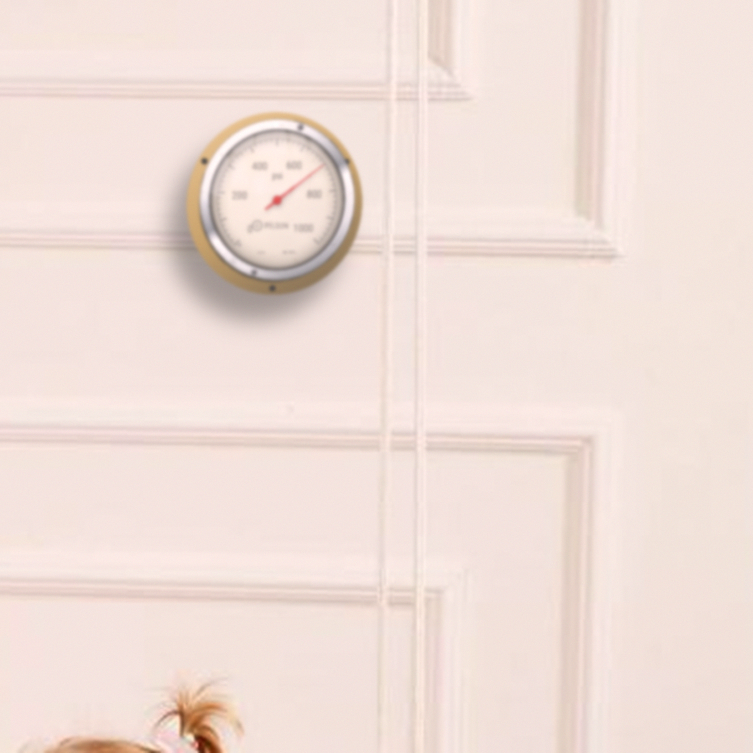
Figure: 700 psi
